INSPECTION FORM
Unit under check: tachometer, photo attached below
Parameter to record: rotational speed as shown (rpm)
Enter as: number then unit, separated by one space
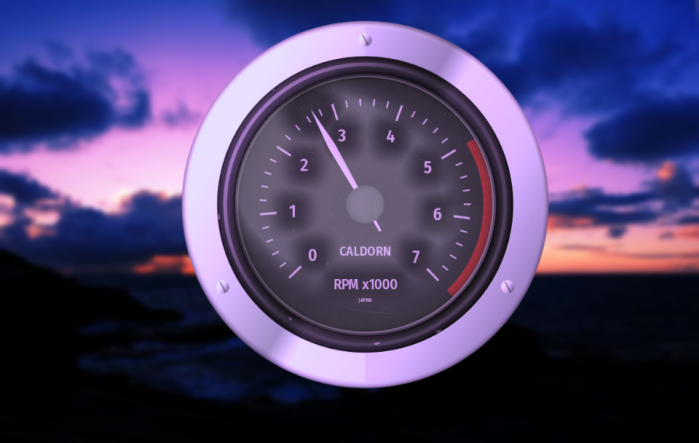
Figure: 2700 rpm
